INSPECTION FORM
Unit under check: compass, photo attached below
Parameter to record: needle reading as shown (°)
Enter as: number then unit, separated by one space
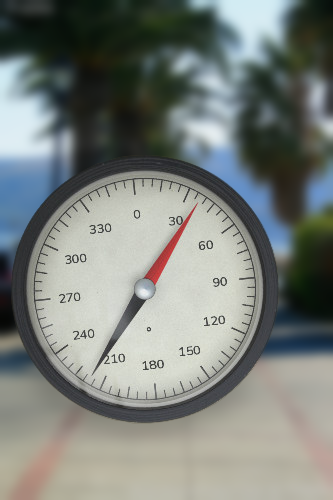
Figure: 37.5 °
